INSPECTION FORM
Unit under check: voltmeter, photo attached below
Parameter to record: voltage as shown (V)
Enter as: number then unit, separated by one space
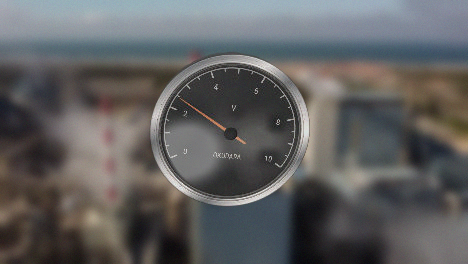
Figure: 2.5 V
